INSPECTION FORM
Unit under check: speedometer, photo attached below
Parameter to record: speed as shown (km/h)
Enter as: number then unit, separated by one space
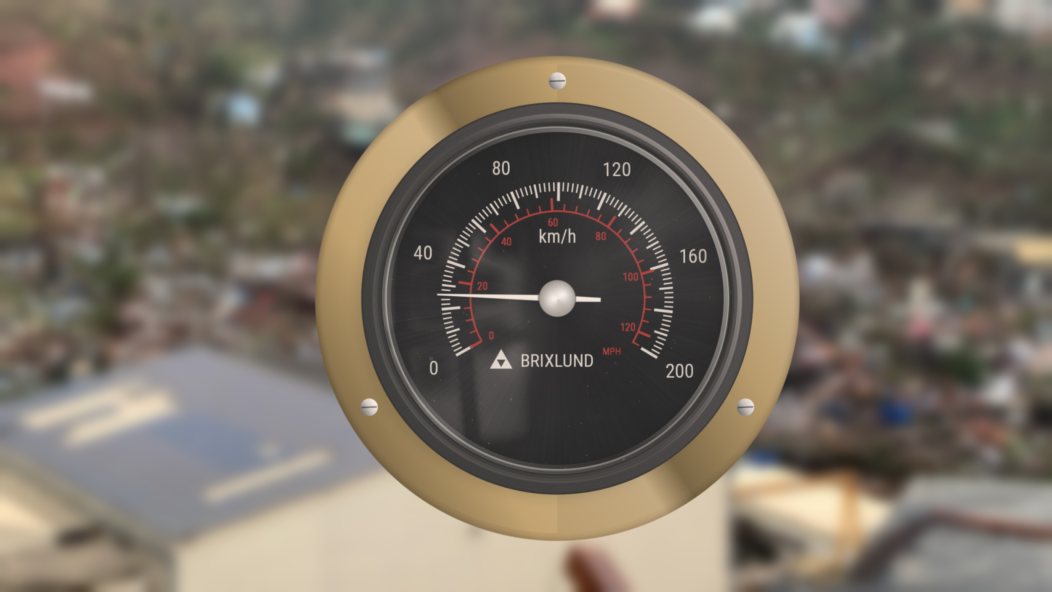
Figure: 26 km/h
